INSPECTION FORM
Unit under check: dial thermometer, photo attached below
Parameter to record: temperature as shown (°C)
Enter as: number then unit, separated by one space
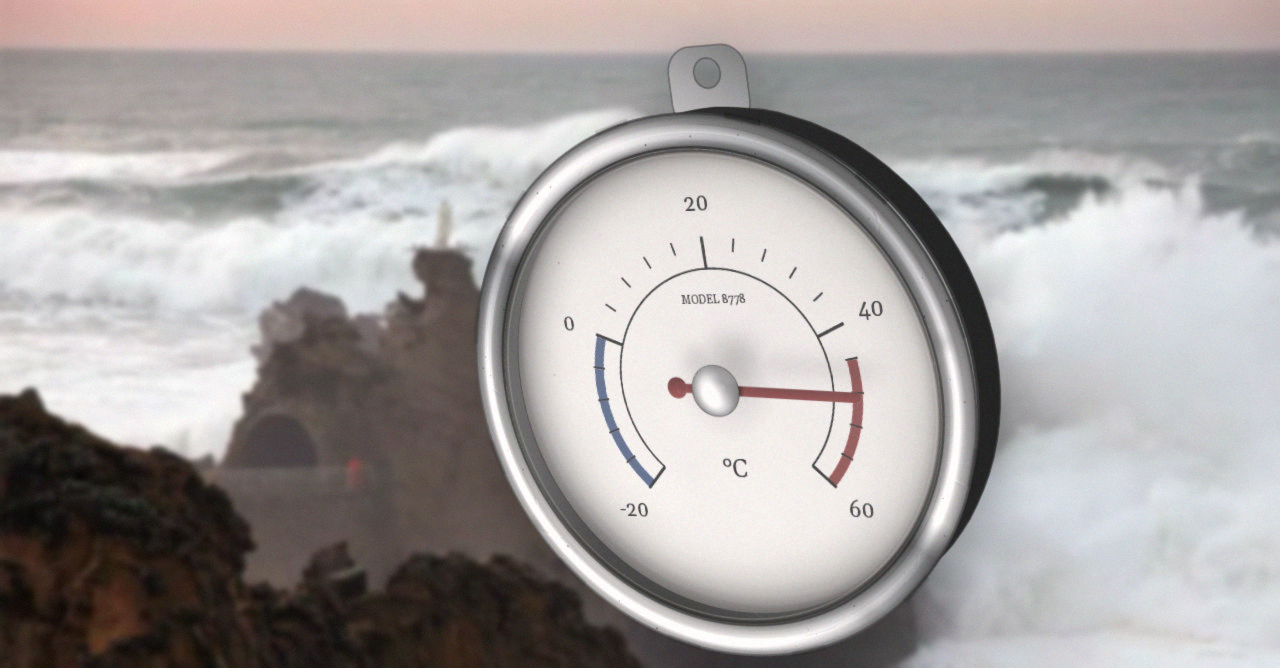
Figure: 48 °C
